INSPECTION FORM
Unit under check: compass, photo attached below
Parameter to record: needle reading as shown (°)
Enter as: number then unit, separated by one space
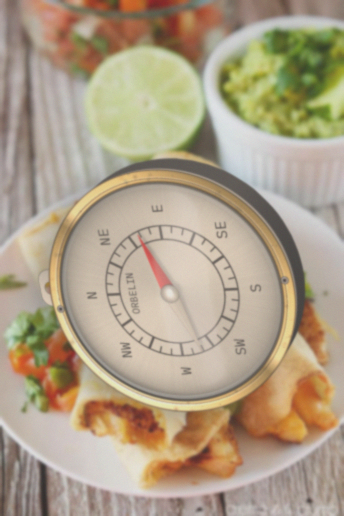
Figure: 70 °
